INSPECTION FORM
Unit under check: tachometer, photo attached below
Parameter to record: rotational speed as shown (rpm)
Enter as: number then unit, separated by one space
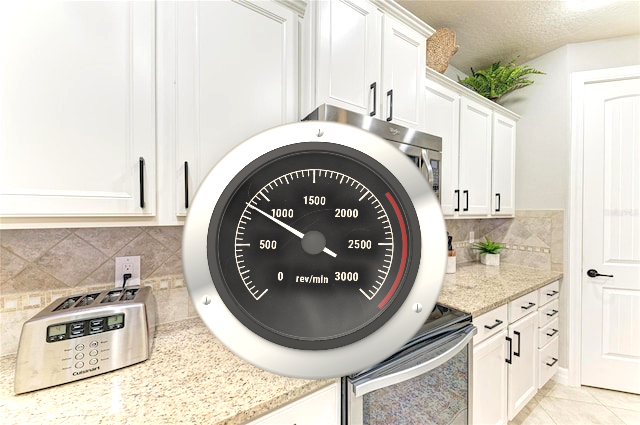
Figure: 850 rpm
